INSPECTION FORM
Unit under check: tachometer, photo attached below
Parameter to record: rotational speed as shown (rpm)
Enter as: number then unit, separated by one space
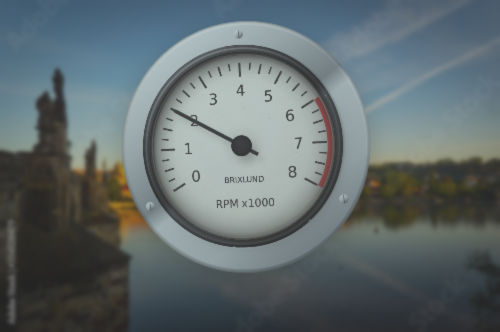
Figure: 2000 rpm
